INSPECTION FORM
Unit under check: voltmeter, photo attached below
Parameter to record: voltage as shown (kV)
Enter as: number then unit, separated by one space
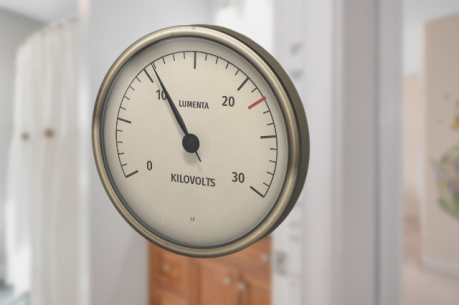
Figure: 11 kV
